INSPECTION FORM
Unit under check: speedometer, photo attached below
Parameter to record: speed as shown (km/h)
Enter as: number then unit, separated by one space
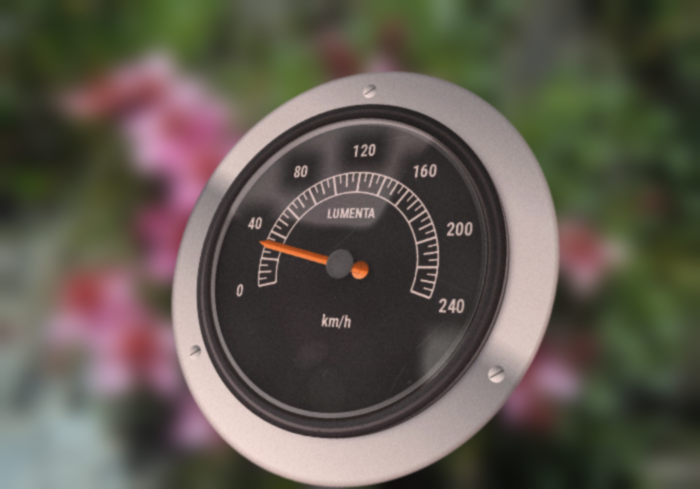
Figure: 30 km/h
